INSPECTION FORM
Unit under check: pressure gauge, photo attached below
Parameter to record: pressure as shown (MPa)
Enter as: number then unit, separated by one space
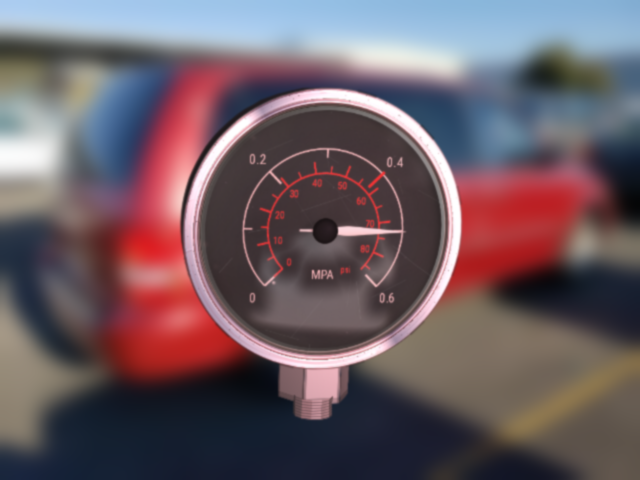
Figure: 0.5 MPa
